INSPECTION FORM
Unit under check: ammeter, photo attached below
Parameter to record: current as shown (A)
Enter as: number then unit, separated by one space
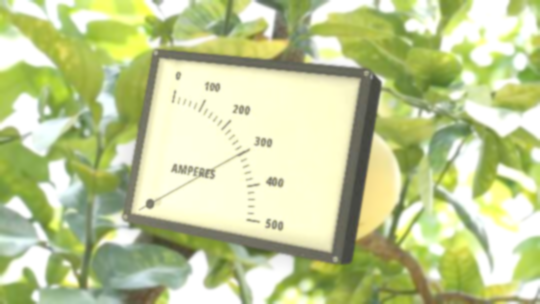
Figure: 300 A
